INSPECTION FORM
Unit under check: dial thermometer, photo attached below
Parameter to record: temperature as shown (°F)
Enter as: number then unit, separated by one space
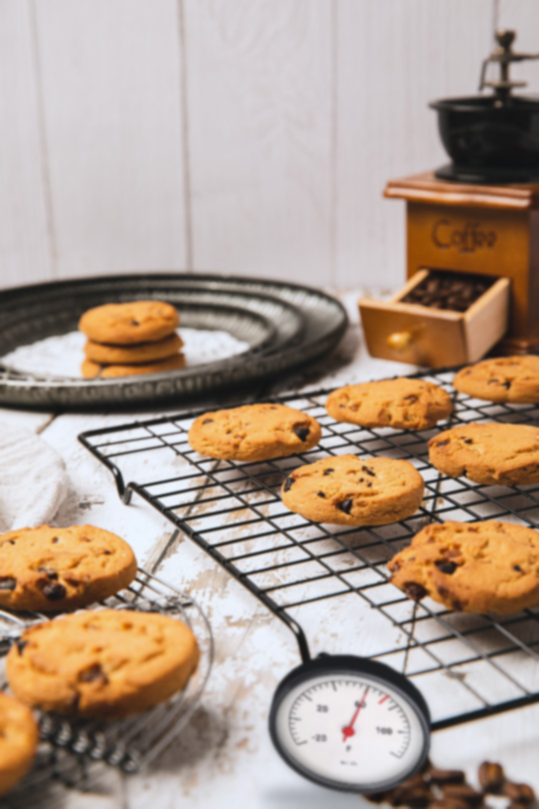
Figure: 60 °F
